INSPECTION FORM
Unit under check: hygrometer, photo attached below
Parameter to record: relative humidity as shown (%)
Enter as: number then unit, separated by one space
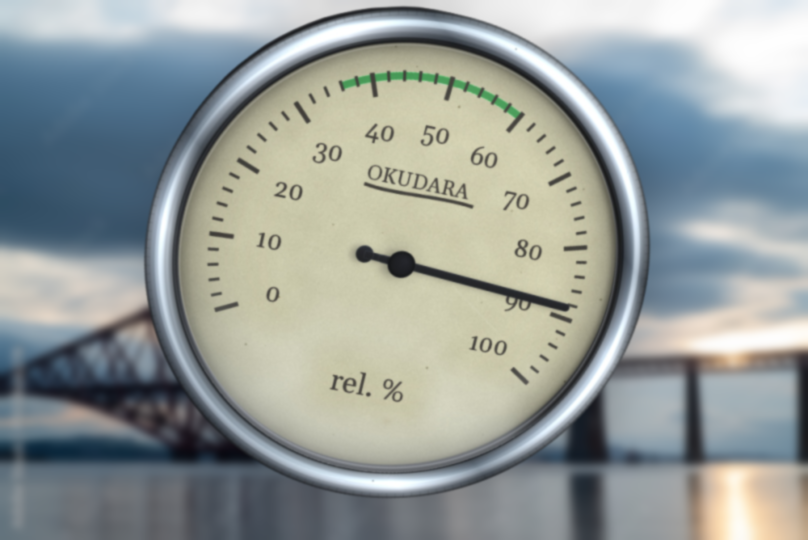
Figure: 88 %
